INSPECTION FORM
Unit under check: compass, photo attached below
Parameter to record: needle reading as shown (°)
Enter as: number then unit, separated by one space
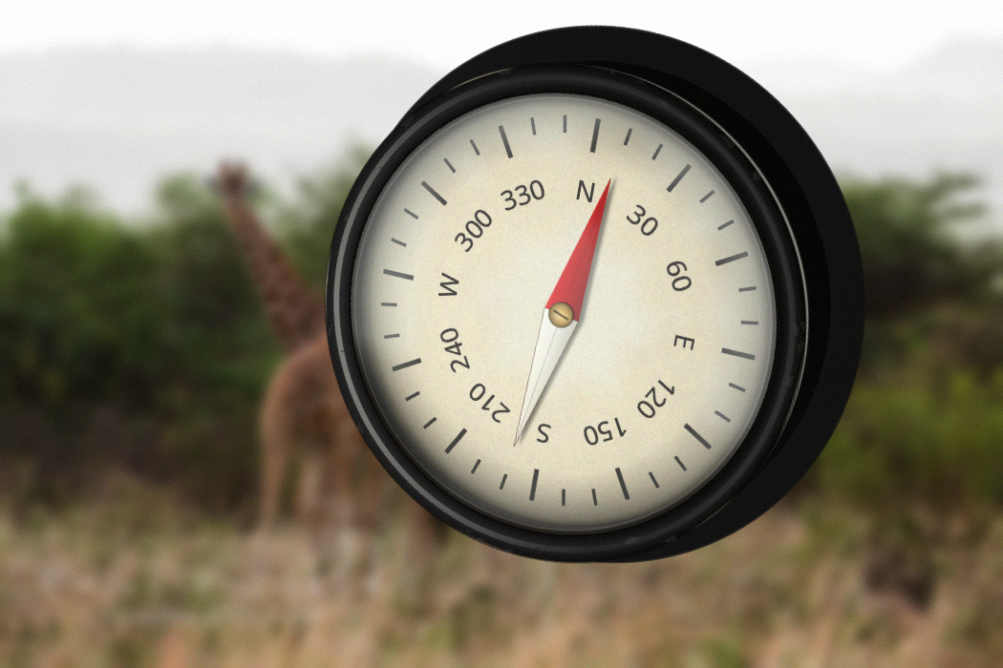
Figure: 10 °
